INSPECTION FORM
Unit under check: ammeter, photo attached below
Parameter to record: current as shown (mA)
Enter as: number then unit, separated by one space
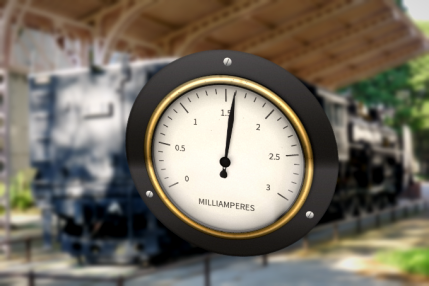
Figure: 1.6 mA
